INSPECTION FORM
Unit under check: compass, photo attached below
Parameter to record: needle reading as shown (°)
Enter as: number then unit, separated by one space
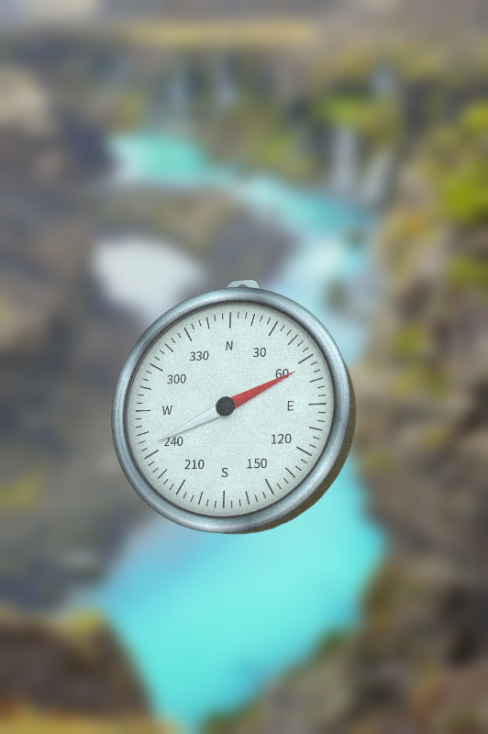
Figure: 65 °
